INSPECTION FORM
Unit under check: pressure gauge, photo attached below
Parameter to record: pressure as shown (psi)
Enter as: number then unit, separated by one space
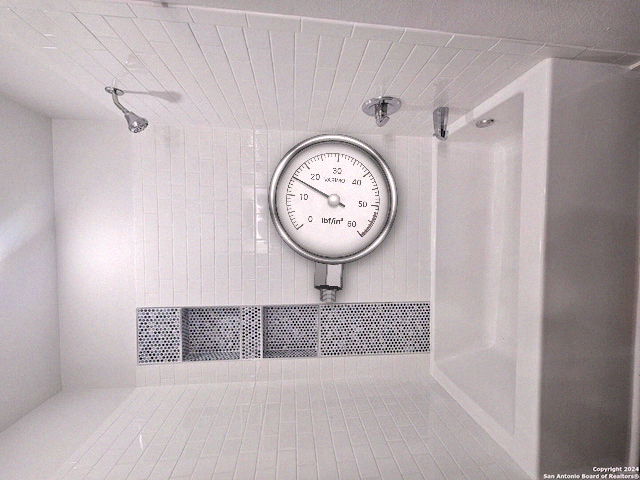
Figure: 15 psi
